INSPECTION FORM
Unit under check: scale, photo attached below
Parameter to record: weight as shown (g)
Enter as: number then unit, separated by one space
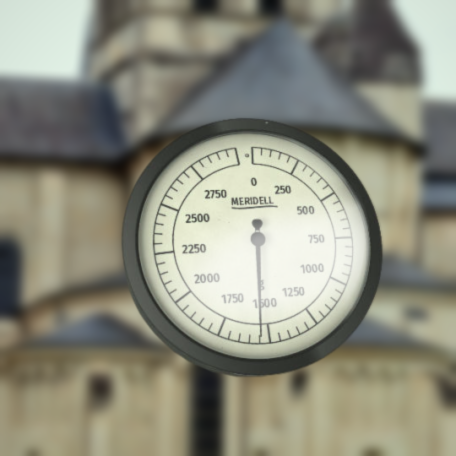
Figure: 1550 g
